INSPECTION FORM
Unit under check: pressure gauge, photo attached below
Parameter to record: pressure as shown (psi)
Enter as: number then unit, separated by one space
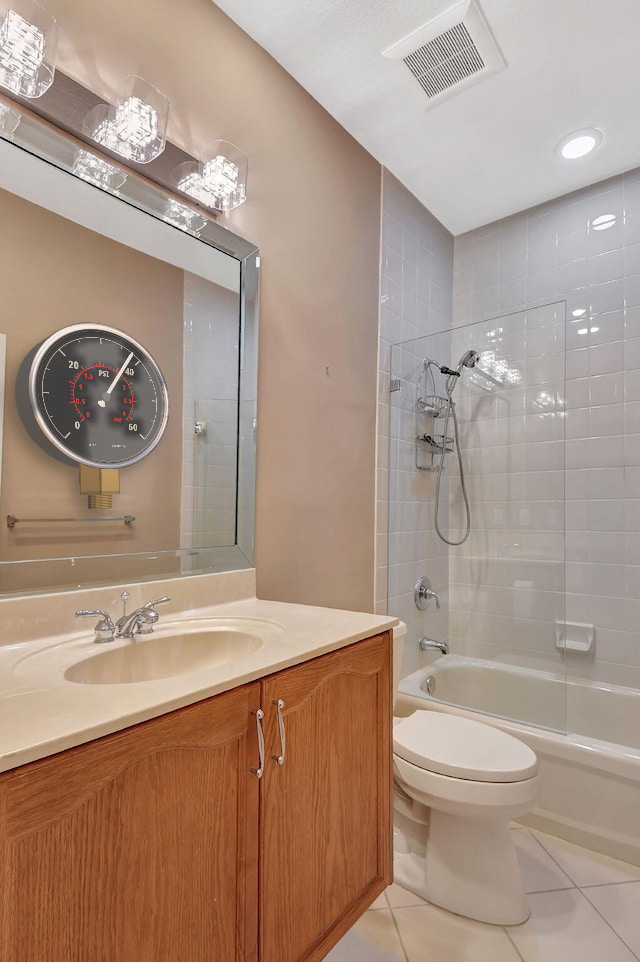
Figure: 37.5 psi
